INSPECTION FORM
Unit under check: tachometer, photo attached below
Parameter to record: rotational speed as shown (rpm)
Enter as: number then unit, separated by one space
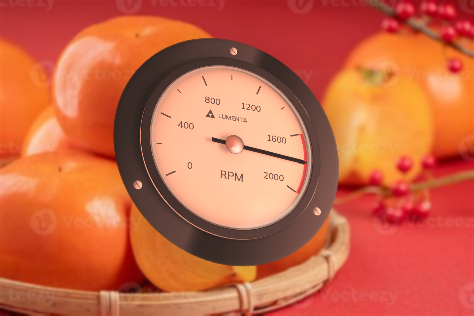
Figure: 1800 rpm
